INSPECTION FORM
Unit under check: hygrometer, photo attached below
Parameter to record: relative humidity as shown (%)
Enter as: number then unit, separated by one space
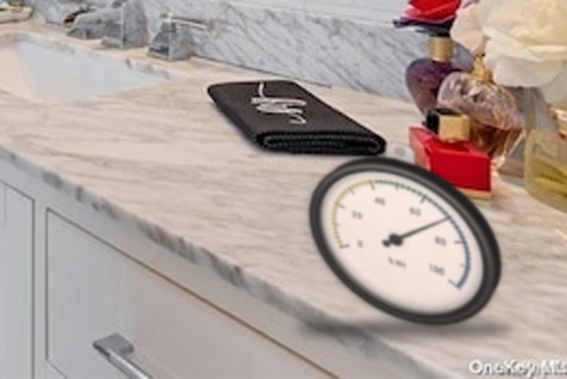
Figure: 70 %
